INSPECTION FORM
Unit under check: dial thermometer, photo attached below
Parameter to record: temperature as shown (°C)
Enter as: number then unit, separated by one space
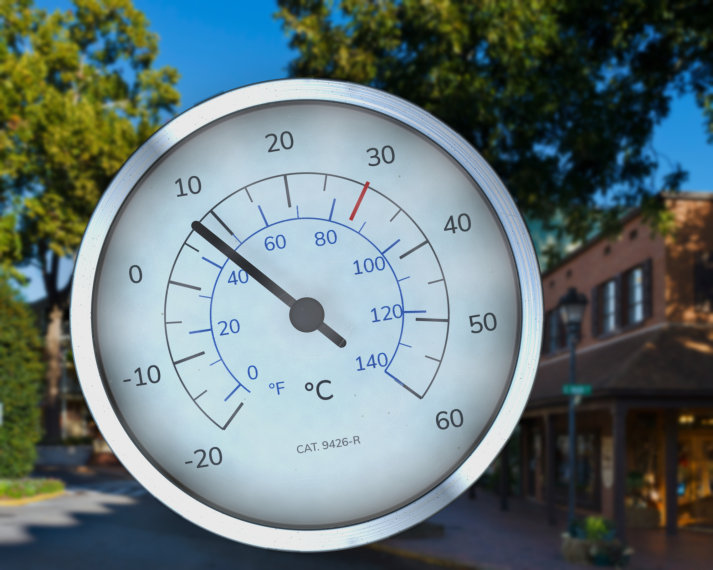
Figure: 7.5 °C
